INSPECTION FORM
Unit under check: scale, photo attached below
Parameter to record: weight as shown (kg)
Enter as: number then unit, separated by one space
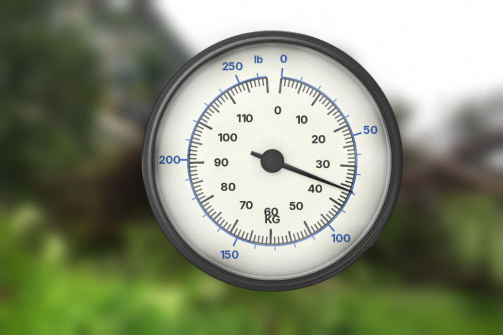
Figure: 36 kg
